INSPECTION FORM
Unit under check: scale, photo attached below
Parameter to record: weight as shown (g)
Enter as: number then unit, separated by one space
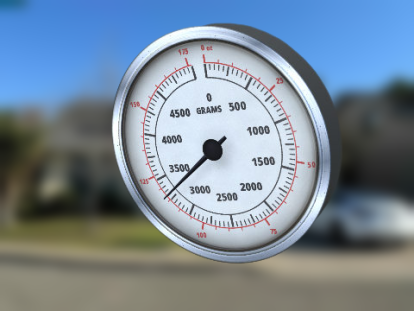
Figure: 3300 g
